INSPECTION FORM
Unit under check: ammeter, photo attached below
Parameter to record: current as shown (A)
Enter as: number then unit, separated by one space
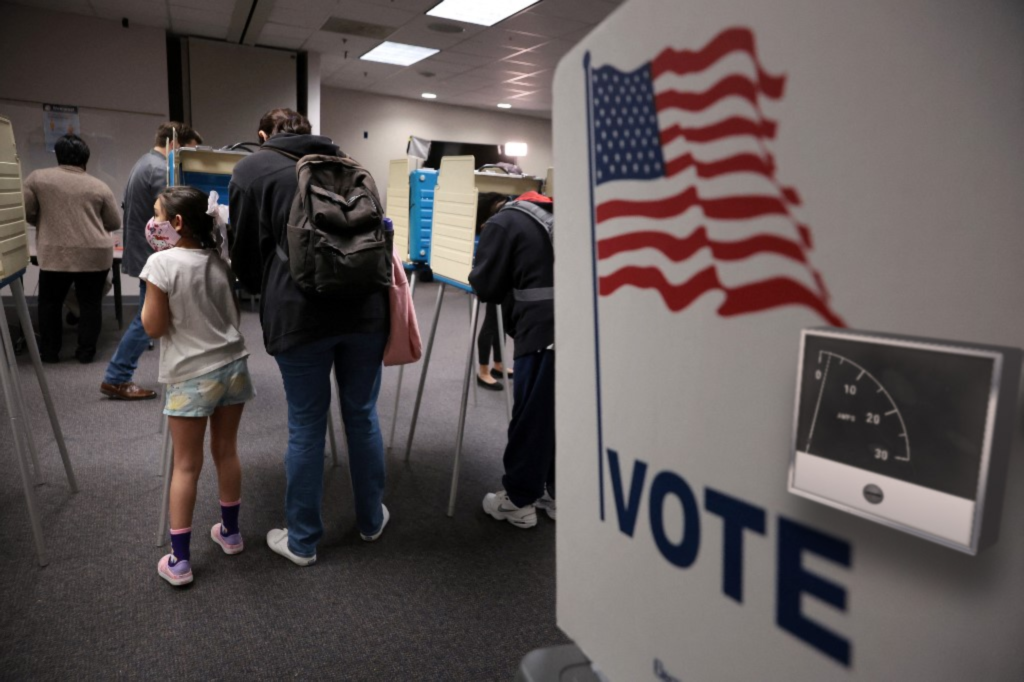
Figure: 2.5 A
